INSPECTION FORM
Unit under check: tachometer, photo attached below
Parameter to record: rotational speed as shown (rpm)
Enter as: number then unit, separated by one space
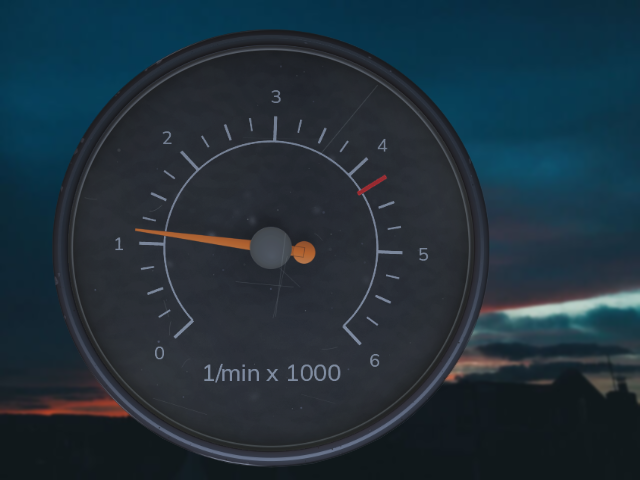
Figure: 1125 rpm
